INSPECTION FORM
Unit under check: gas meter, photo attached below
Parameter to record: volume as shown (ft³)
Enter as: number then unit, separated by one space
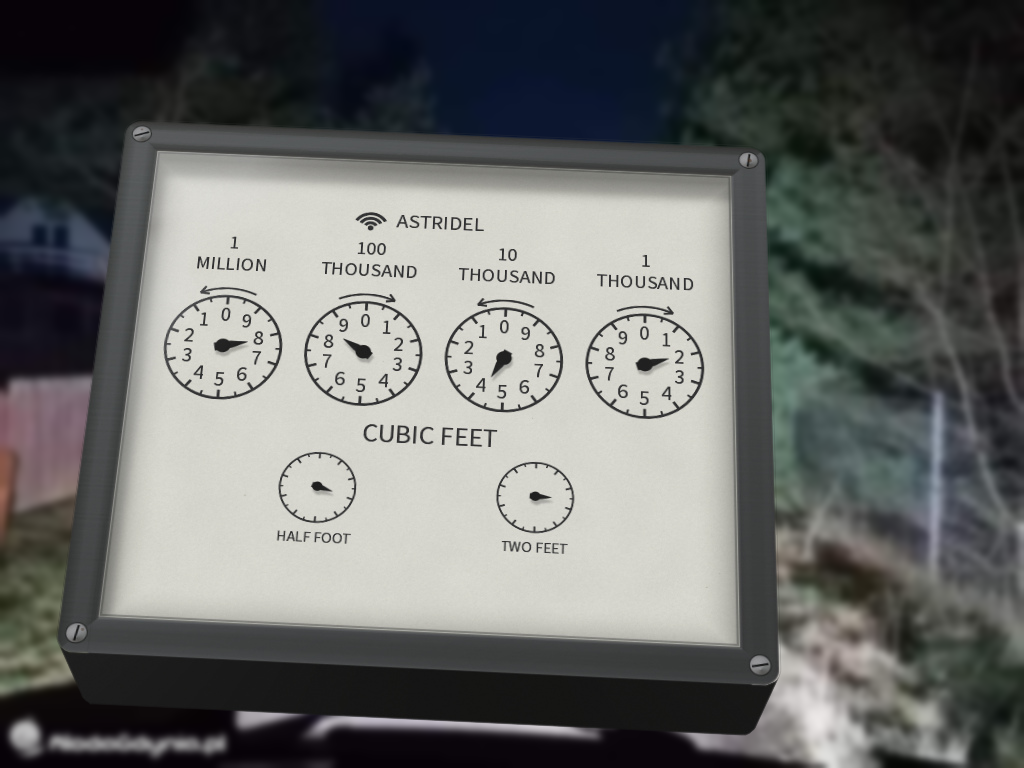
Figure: 784200 ft³
